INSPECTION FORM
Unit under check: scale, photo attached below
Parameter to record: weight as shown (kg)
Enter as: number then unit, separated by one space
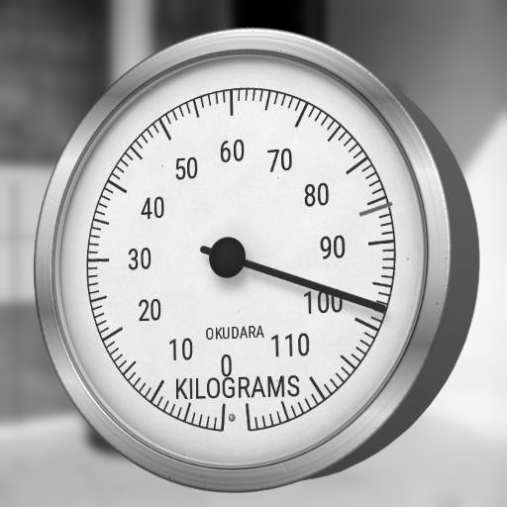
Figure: 97.5 kg
